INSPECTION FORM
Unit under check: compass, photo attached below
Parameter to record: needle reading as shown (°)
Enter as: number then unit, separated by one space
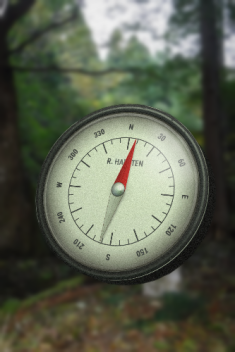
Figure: 10 °
